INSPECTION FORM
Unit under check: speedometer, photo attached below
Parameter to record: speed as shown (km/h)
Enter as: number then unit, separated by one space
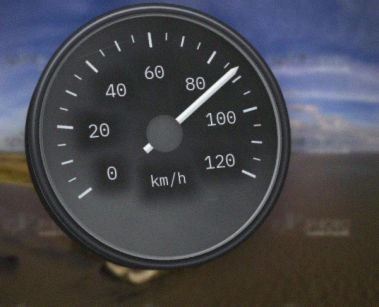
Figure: 87.5 km/h
